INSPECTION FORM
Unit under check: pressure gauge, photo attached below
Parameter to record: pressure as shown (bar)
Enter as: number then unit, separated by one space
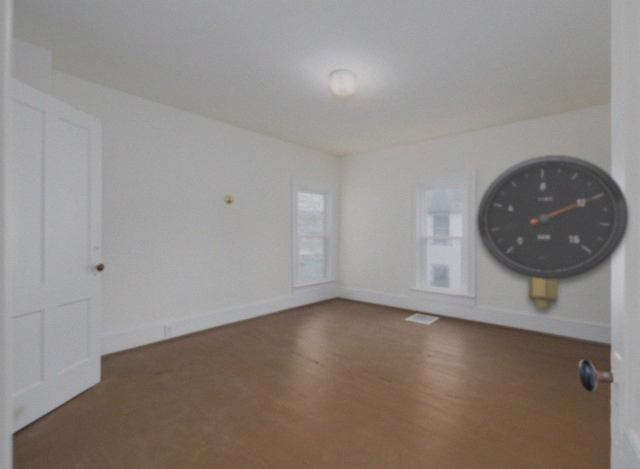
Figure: 12 bar
